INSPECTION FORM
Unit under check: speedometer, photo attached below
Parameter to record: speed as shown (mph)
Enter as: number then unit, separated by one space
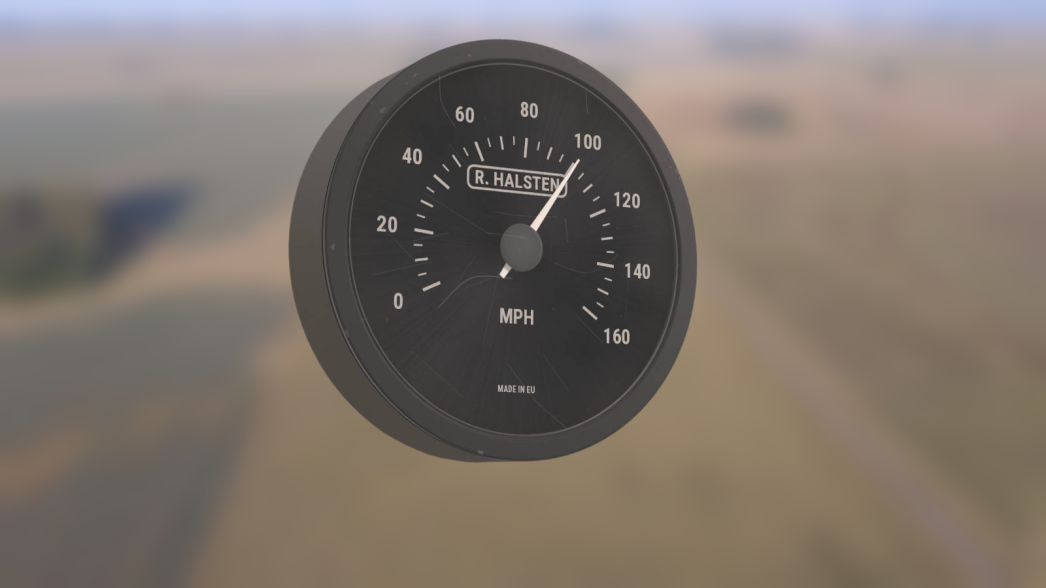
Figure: 100 mph
